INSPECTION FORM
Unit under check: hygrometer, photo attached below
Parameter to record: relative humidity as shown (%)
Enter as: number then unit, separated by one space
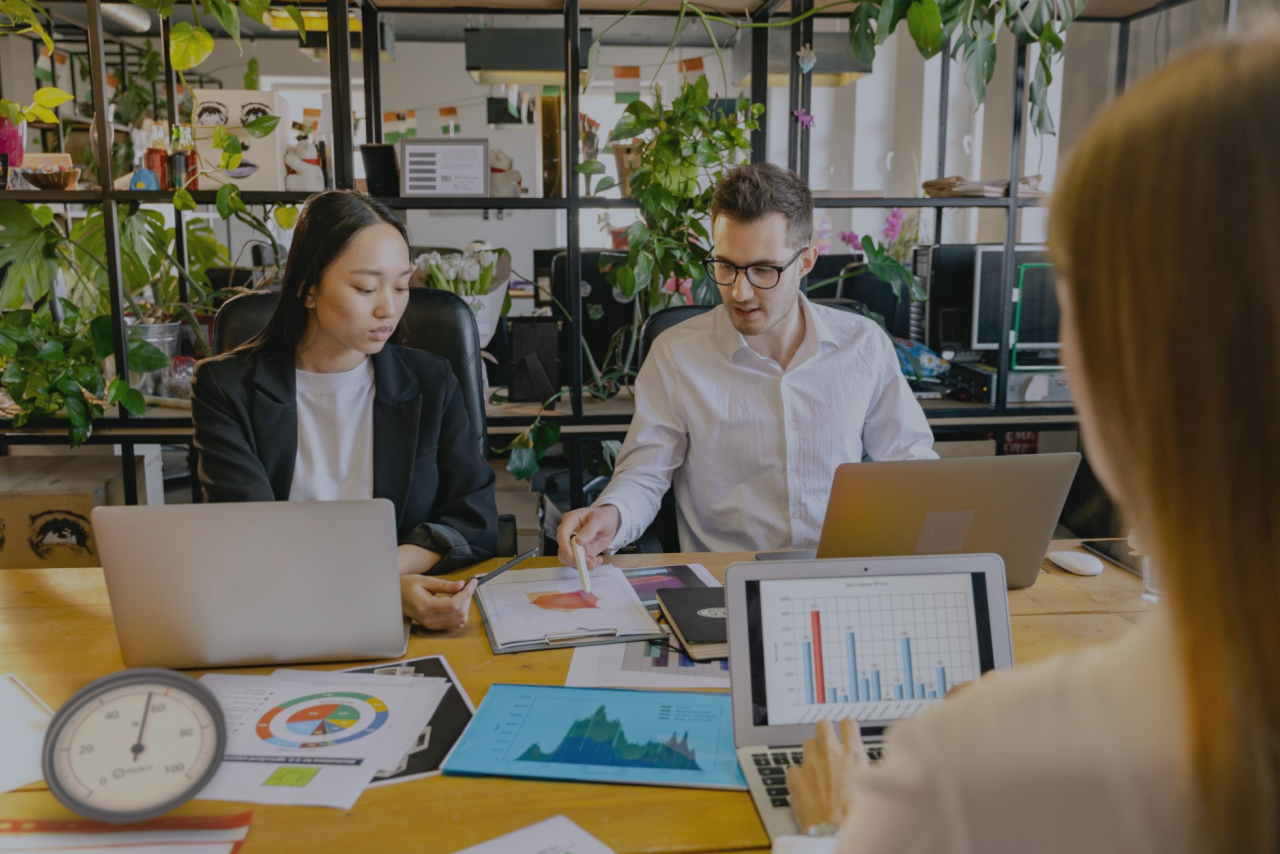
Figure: 55 %
